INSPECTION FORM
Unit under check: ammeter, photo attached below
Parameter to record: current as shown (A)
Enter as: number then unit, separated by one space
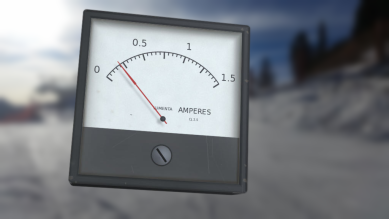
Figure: 0.2 A
